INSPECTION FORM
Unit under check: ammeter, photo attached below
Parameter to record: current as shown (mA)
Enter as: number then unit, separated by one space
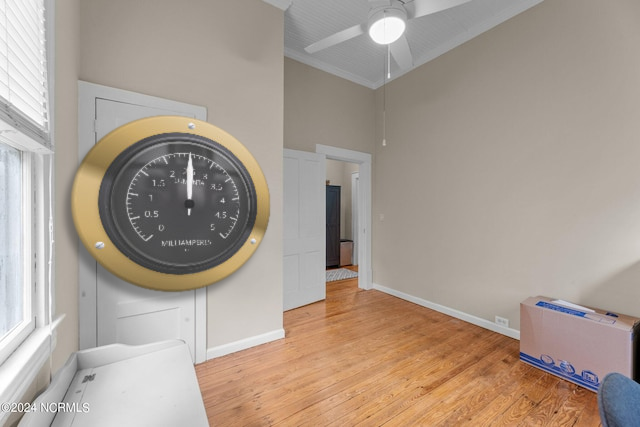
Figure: 2.5 mA
